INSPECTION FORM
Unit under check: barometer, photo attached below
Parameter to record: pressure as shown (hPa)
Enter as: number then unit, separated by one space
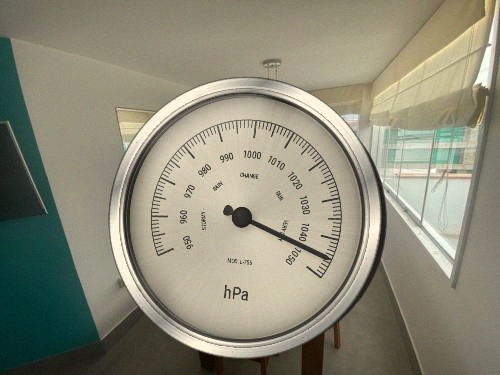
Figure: 1045 hPa
